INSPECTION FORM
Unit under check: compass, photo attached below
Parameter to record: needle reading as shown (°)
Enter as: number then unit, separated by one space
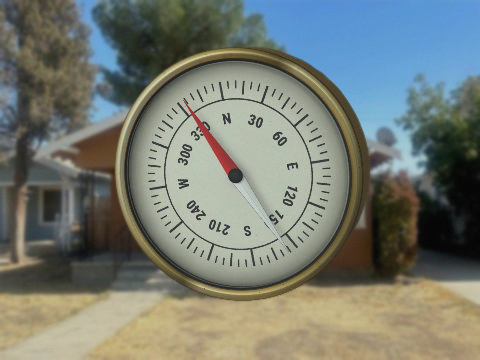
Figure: 335 °
